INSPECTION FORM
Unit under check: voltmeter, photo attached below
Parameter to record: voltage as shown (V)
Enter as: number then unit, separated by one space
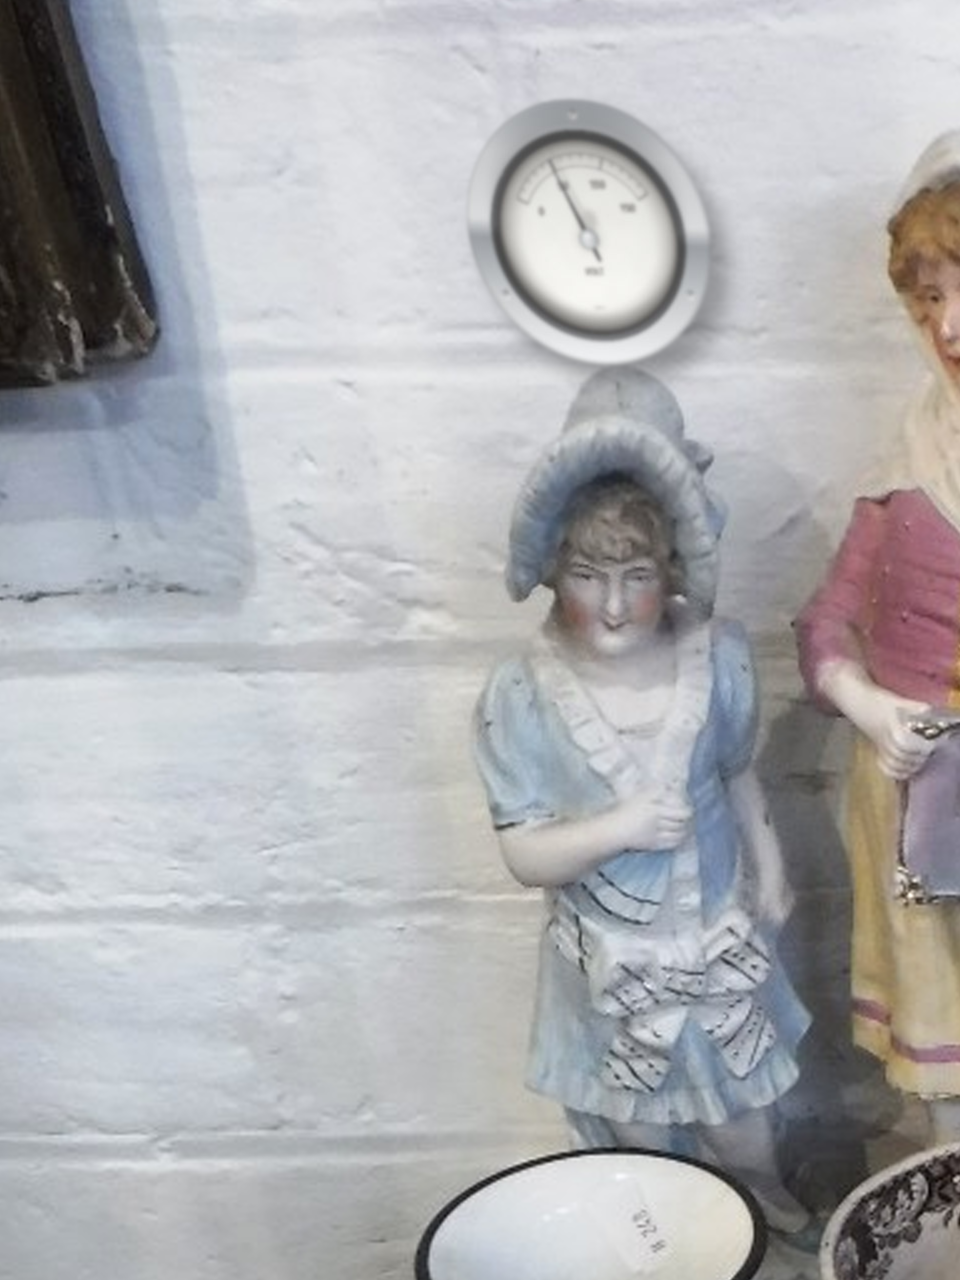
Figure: 50 V
